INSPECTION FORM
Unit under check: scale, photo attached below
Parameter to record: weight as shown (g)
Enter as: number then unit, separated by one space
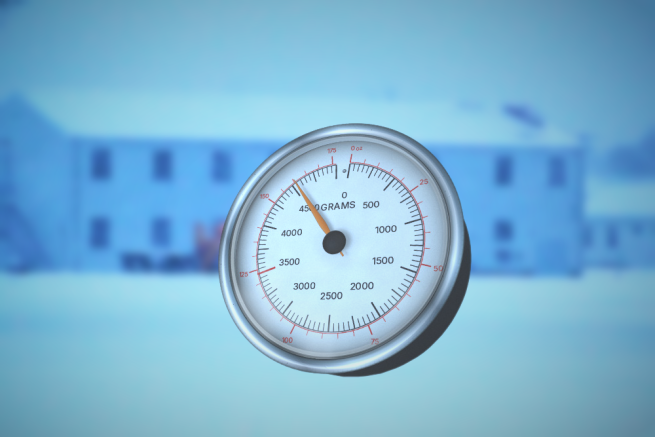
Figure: 4550 g
